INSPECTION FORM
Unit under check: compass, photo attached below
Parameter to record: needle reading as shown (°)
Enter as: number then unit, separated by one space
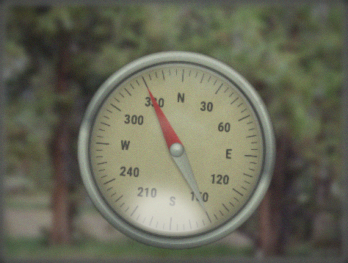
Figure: 330 °
